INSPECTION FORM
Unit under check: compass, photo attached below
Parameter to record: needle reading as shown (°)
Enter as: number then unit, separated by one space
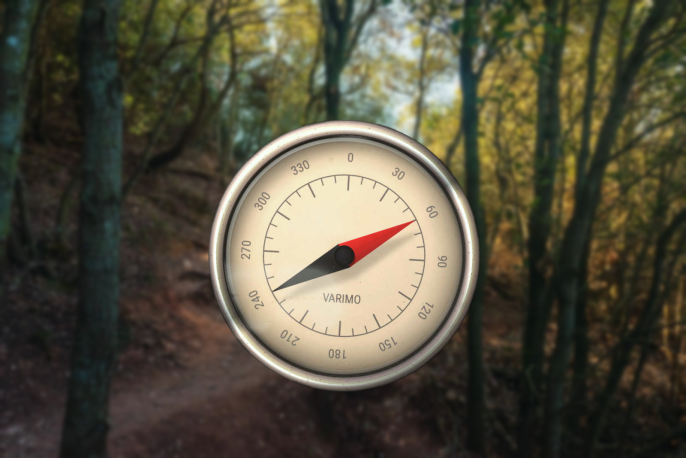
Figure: 60 °
